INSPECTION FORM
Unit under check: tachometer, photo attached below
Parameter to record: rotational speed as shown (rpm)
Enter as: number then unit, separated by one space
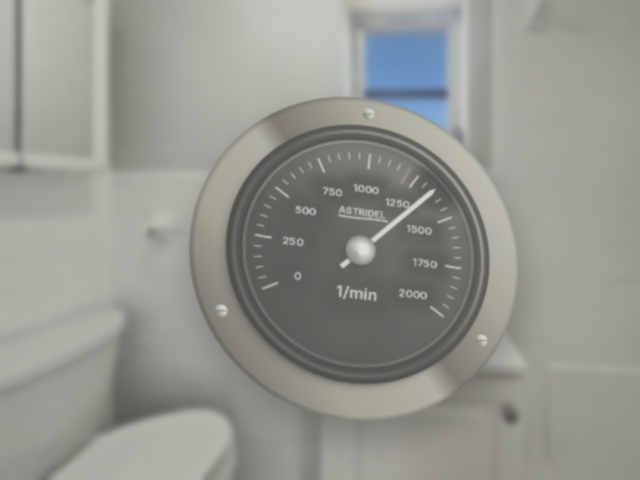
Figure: 1350 rpm
